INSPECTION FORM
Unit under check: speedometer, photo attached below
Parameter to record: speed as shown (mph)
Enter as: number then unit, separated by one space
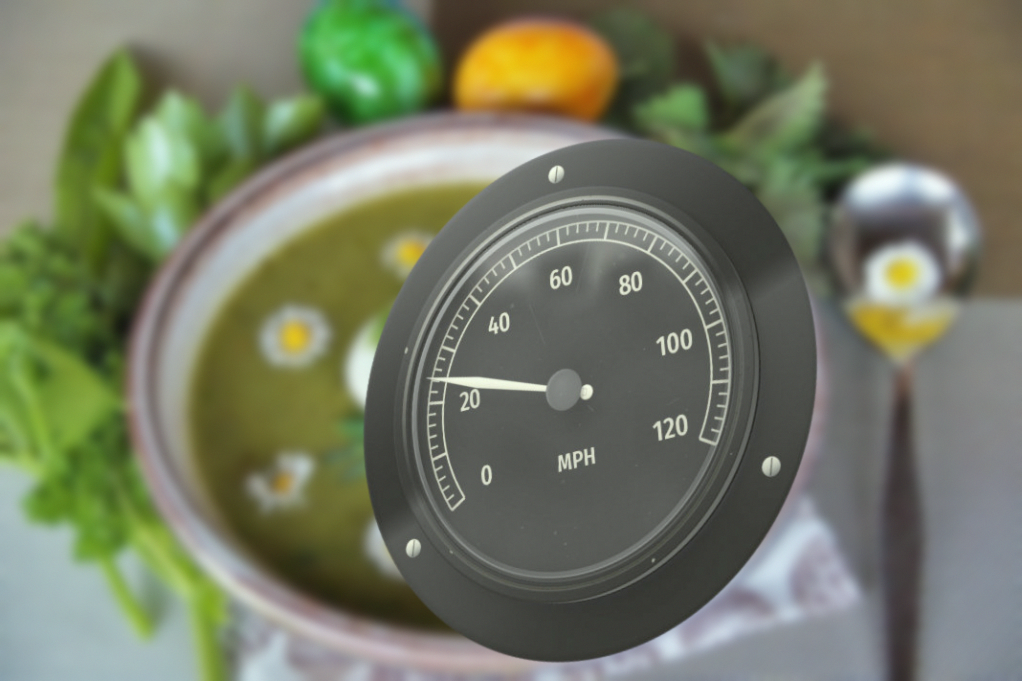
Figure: 24 mph
